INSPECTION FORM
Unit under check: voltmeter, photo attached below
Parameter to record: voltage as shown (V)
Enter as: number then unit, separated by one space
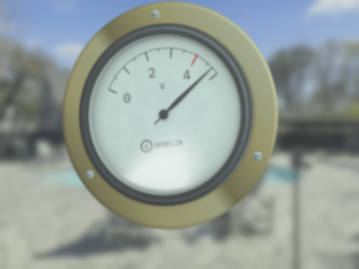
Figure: 4.75 V
